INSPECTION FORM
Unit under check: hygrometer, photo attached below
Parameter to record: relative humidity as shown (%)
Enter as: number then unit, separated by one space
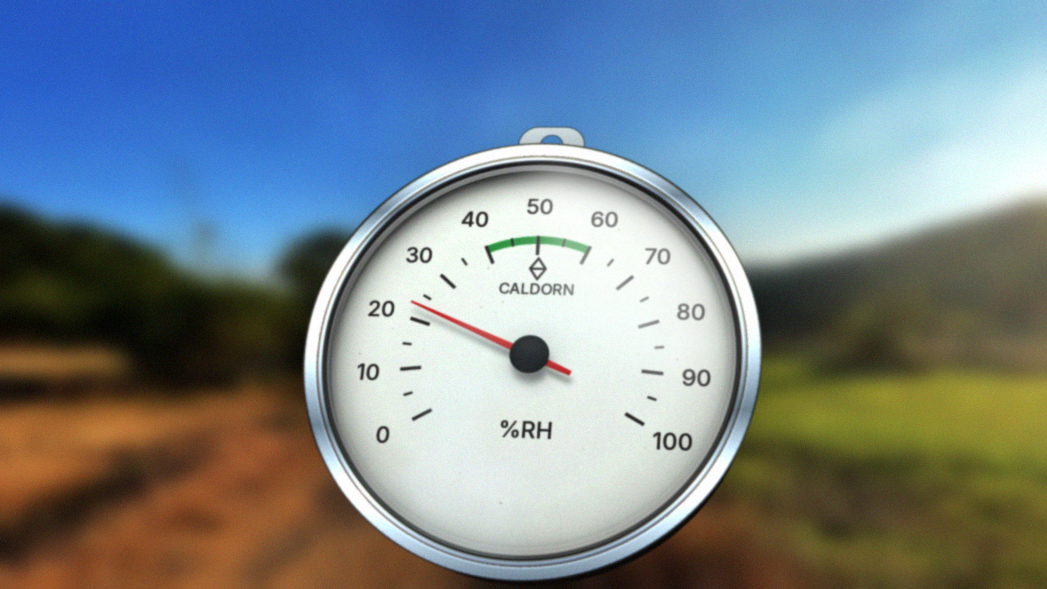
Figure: 22.5 %
